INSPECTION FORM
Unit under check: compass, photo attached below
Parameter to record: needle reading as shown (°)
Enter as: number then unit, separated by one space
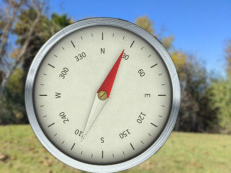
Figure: 25 °
